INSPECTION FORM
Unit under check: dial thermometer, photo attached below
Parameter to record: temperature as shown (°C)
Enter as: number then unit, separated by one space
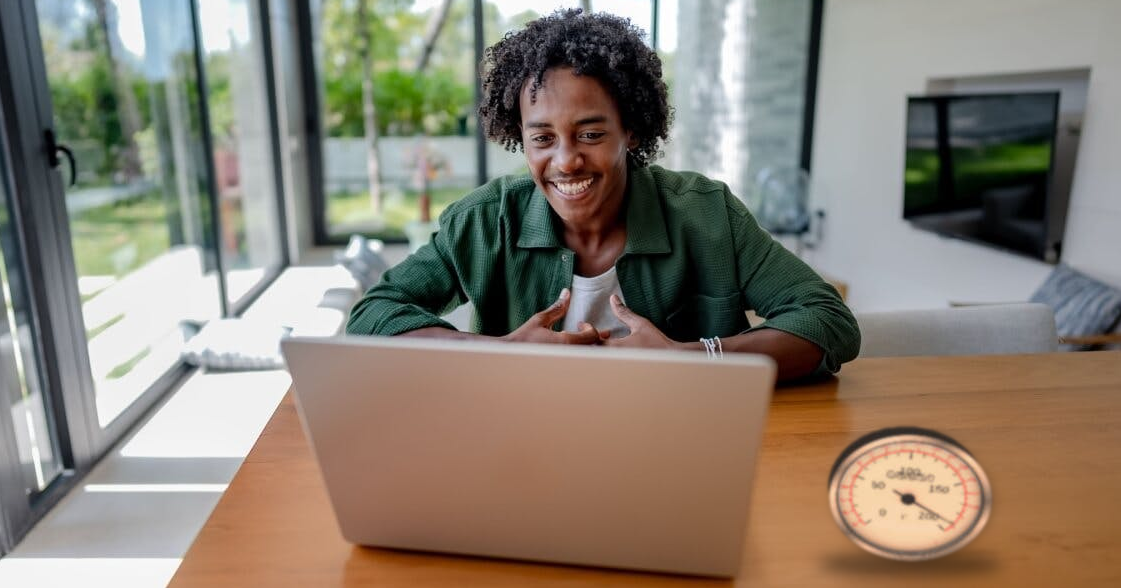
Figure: 190 °C
